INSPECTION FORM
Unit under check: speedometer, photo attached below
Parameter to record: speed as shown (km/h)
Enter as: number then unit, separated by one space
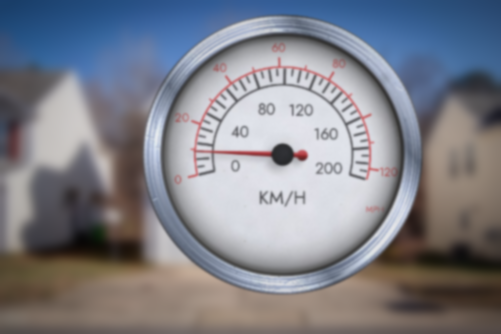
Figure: 15 km/h
